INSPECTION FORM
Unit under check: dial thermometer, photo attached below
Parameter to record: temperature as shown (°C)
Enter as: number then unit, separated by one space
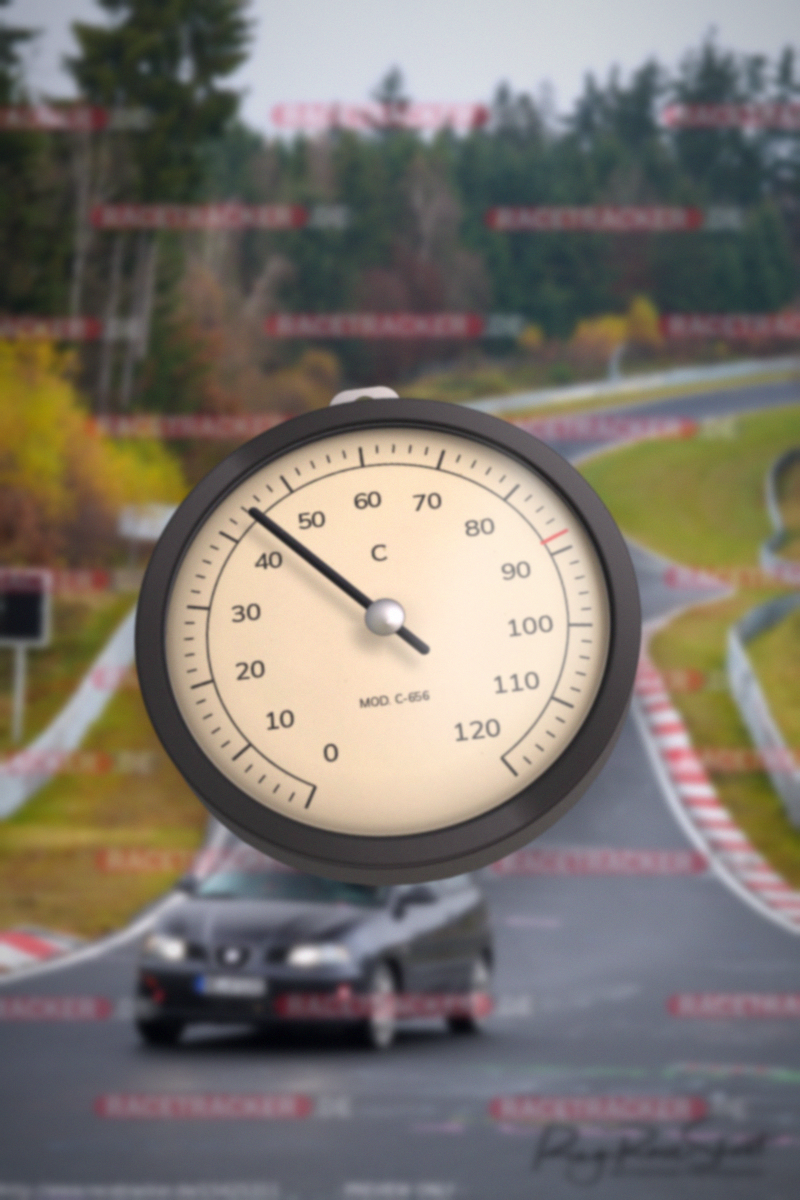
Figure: 44 °C
